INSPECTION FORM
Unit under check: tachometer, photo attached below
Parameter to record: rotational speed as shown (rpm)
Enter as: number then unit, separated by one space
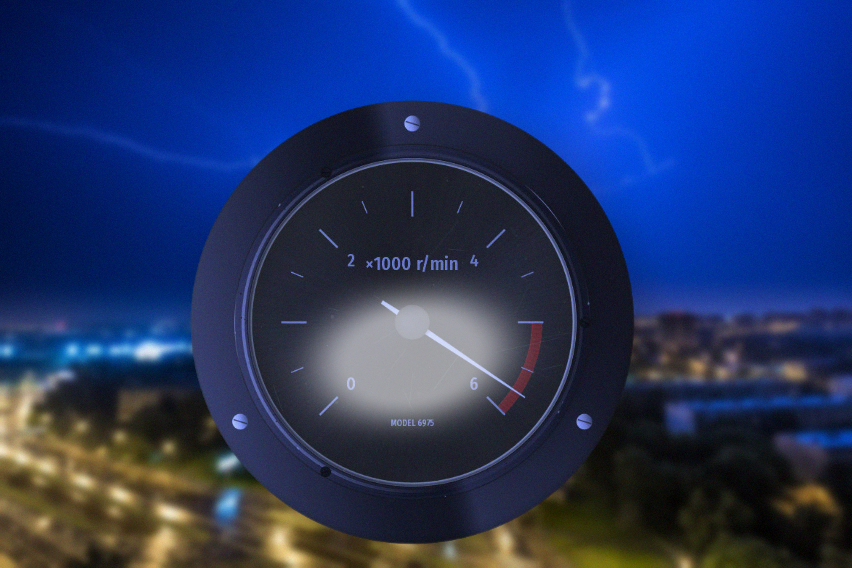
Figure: 5750 rpm
